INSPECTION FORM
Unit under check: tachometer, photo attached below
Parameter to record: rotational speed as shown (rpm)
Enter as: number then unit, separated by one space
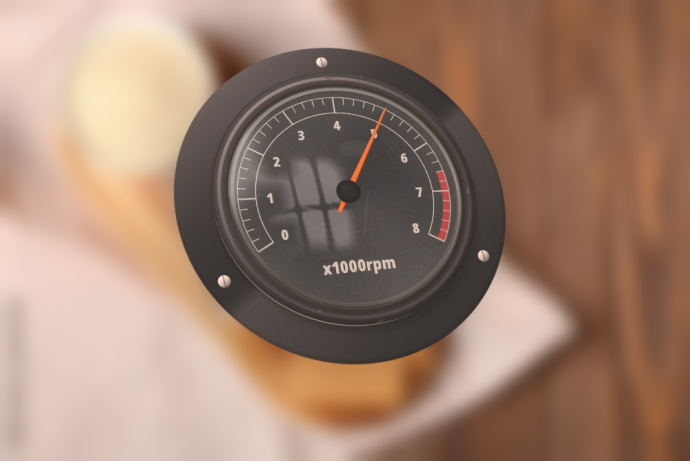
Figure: 5000 rpm
